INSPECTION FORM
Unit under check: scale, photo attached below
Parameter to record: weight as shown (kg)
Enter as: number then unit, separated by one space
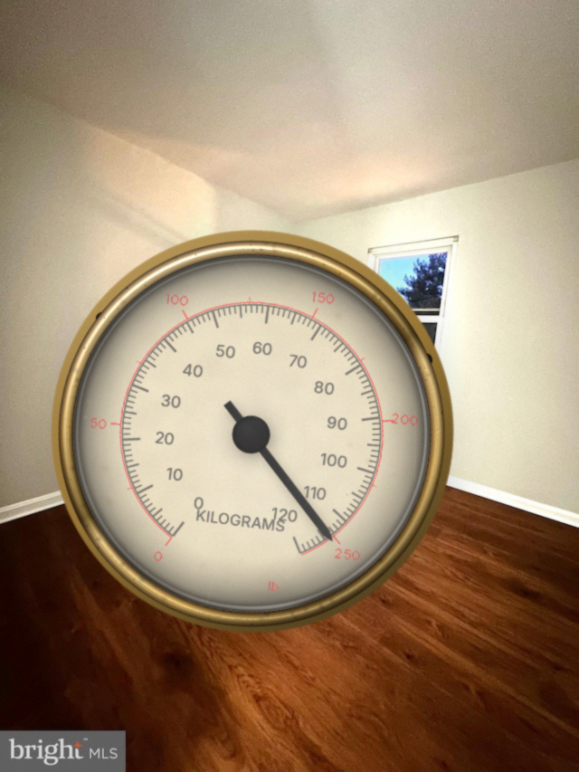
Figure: 114 kg
